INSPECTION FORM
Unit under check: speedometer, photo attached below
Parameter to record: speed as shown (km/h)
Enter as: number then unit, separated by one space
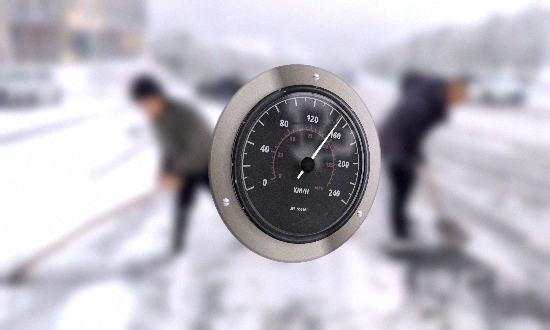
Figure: 150 km/h
